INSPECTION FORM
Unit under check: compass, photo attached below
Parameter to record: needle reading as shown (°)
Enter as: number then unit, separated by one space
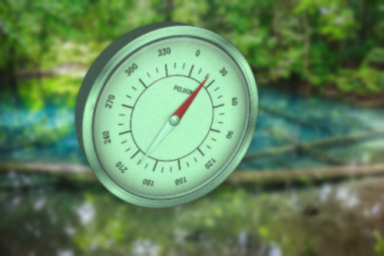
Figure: 20 °
